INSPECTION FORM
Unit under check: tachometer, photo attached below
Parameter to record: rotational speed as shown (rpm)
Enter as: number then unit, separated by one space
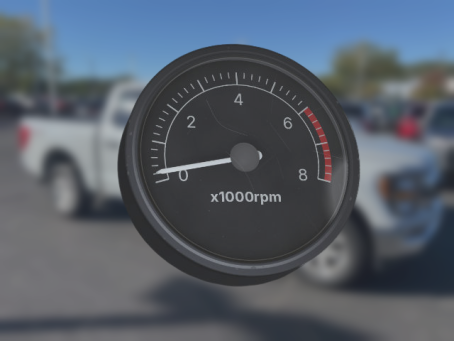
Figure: 200 rpm
